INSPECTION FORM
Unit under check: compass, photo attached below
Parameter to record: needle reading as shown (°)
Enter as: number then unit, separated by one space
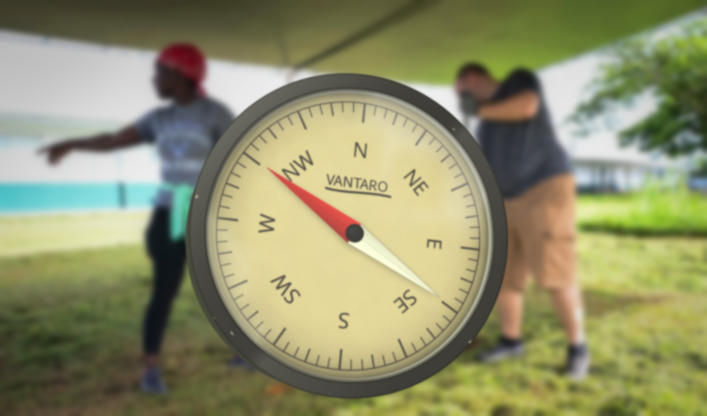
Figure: 300 °
